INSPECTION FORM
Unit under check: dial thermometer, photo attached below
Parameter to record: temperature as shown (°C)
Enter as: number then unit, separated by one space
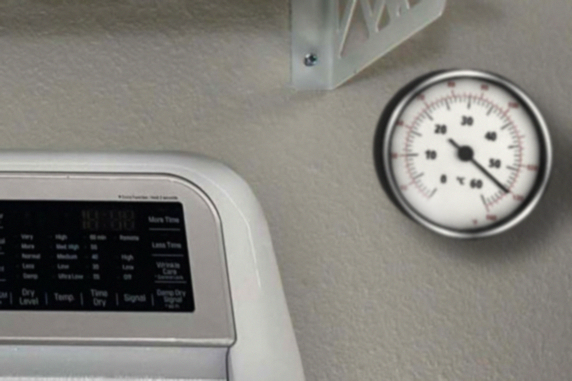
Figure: 55 °C
